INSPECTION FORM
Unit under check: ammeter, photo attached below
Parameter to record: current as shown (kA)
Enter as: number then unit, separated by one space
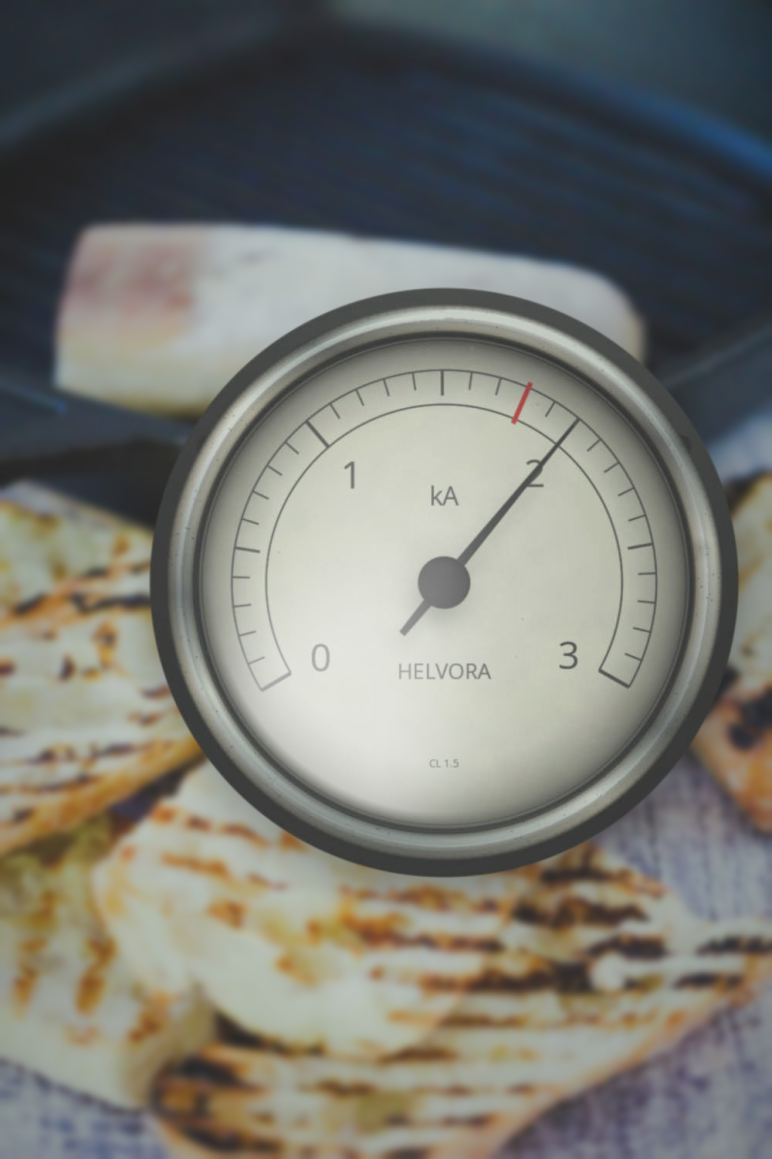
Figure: 2 kA
